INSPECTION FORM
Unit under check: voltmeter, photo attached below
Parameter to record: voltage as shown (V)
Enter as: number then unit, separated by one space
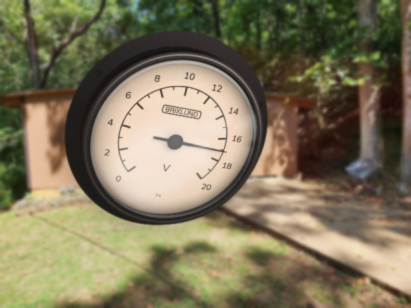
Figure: 17 V
